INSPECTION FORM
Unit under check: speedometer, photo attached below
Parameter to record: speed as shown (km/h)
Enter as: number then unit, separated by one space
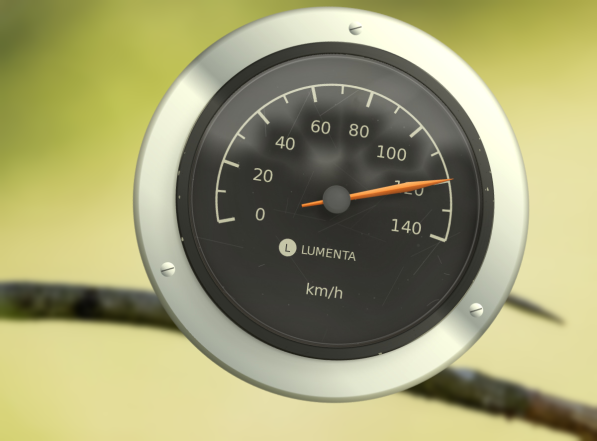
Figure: 120 km/h
